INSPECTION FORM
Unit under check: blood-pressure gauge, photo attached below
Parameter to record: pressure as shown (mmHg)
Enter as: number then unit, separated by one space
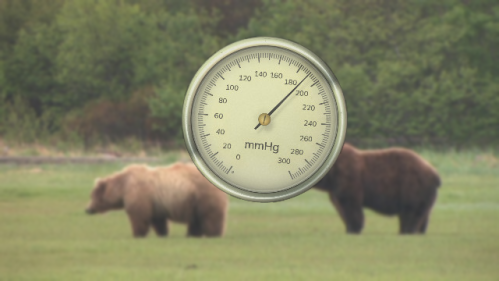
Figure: 190 mmHg
